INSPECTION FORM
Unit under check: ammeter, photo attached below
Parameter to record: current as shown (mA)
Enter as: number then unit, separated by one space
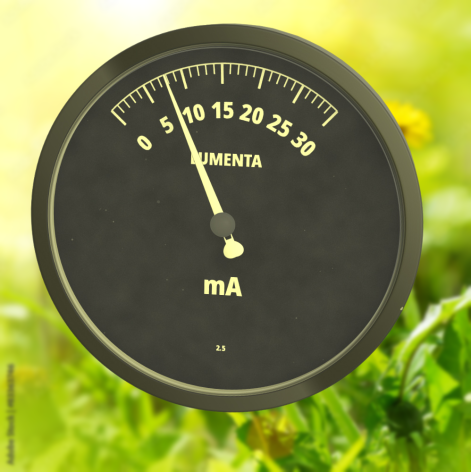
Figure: 8 mA
